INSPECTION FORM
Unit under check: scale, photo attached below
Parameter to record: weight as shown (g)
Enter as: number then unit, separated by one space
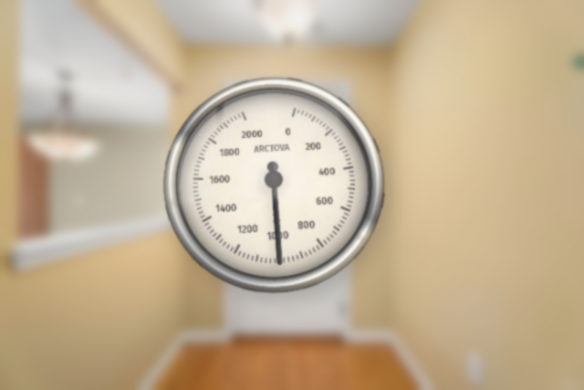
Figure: 1000 g
